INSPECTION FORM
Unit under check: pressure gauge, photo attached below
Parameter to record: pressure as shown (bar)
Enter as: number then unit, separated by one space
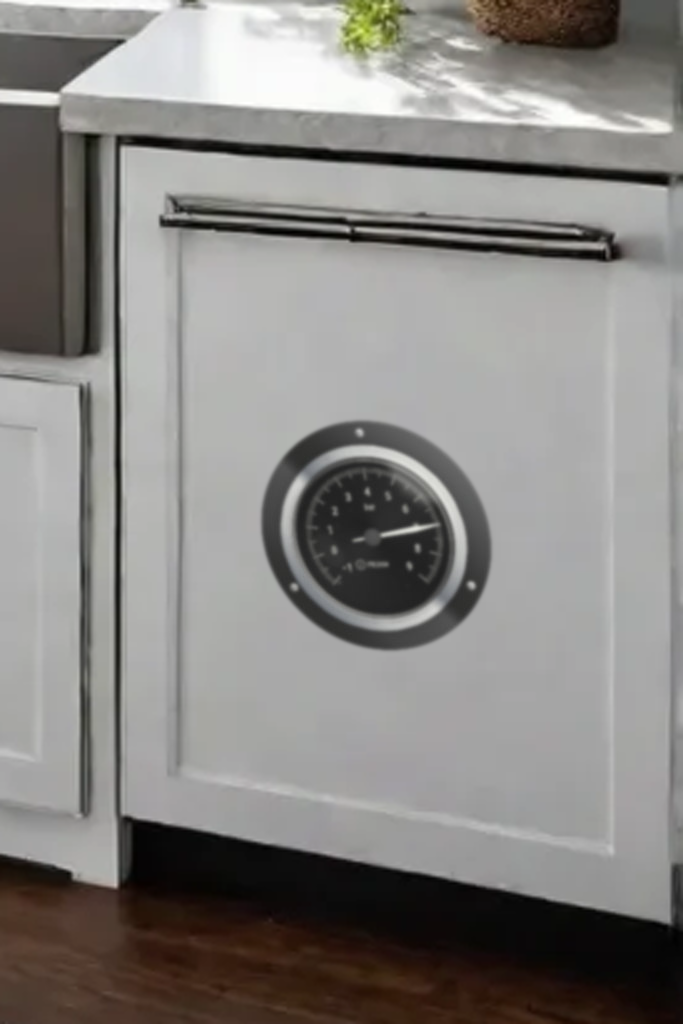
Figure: 7 bar
